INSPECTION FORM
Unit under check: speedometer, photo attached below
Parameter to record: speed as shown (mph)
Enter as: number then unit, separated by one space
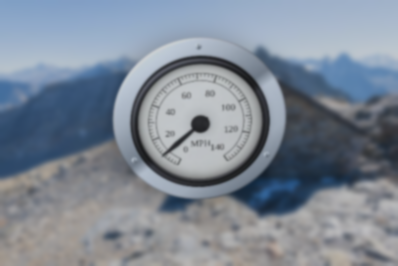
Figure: 10 mph
